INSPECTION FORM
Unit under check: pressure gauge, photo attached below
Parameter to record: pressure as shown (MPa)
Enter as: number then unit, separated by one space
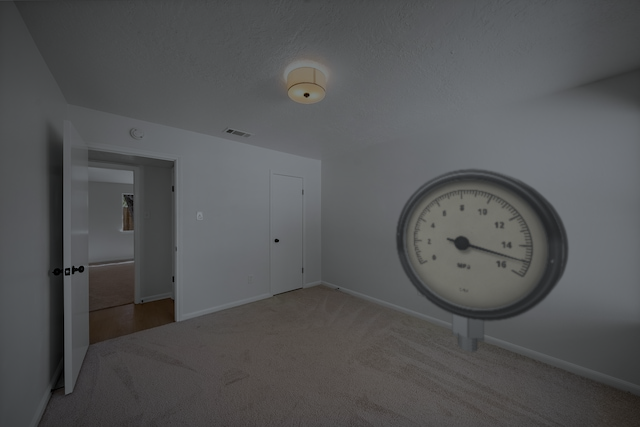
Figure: 15 MPa
